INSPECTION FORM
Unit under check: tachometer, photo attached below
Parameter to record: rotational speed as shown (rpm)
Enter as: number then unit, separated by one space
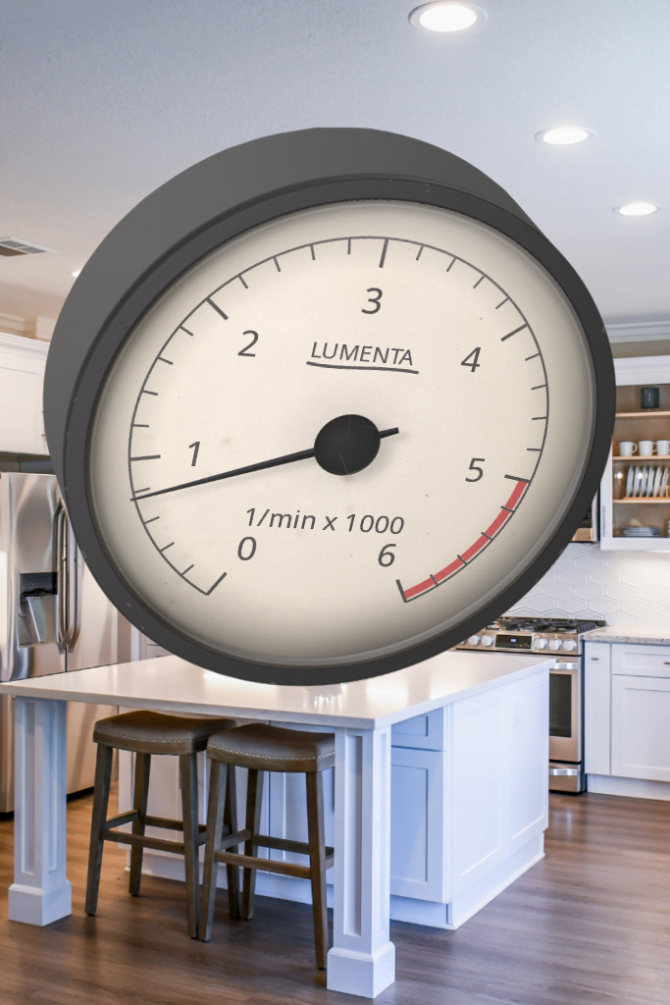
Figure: 800 rpm
